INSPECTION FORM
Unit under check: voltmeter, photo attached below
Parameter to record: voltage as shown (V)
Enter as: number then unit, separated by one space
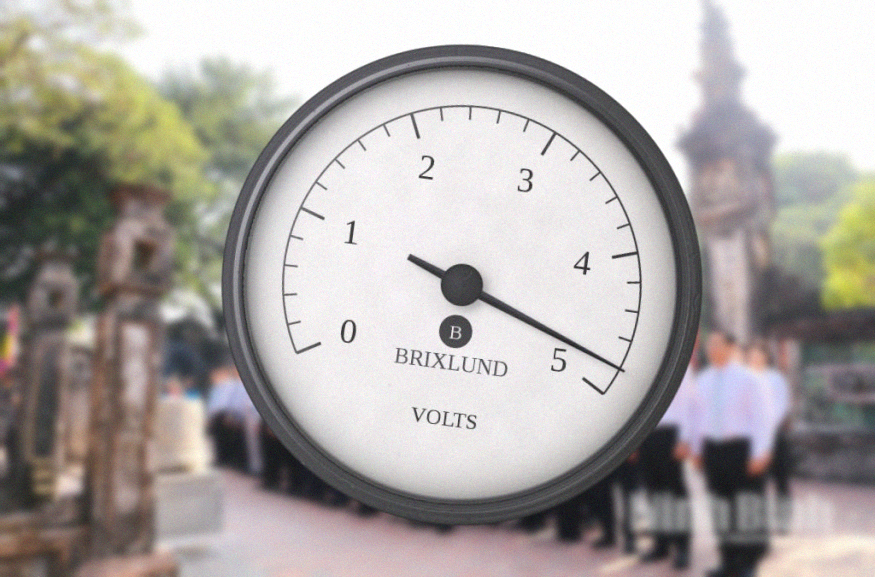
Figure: 4.8 V
